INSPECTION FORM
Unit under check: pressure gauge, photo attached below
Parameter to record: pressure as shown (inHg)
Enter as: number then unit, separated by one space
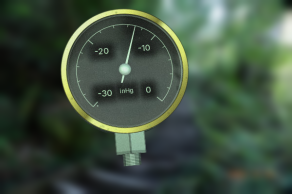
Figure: -13 inHg
